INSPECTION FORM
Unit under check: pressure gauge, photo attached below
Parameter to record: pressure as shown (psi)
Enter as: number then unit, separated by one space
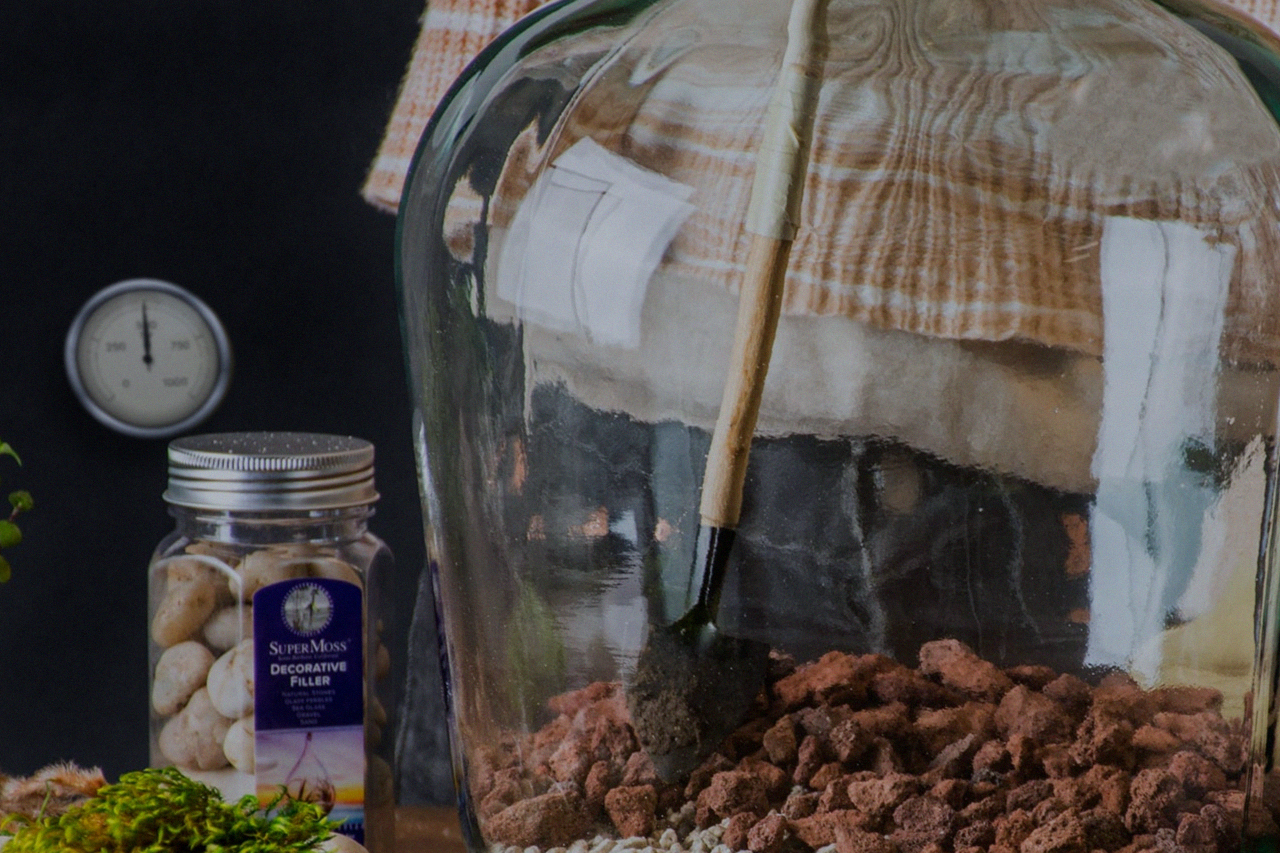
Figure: 500 psi
